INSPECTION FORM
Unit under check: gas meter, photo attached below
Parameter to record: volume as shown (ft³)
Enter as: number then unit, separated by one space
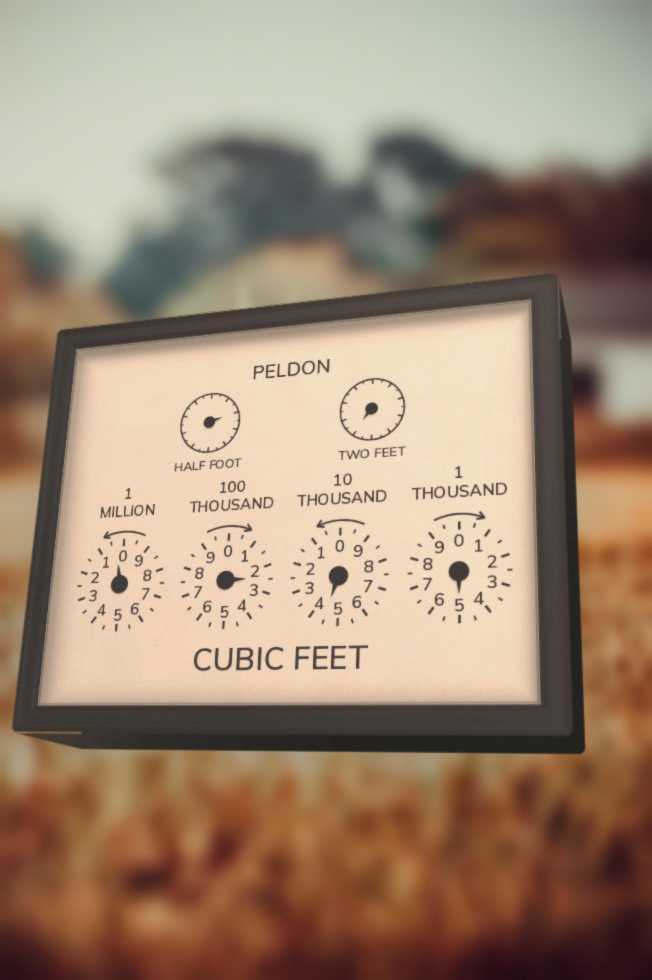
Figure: 24500 ft³
